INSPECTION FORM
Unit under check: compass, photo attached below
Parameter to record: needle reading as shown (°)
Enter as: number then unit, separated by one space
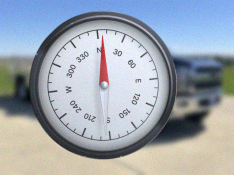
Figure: 5 °
